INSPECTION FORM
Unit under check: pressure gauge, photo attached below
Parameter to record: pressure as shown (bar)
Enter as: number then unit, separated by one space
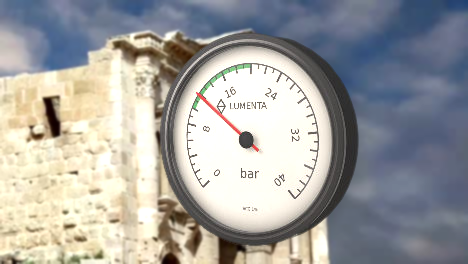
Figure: 12 bar
